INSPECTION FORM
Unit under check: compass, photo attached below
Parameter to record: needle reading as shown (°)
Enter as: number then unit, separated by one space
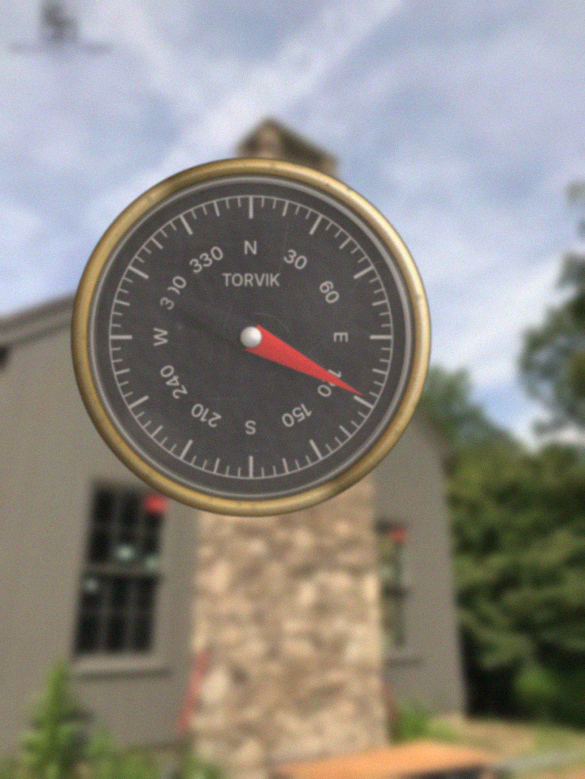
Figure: 117.5 °
